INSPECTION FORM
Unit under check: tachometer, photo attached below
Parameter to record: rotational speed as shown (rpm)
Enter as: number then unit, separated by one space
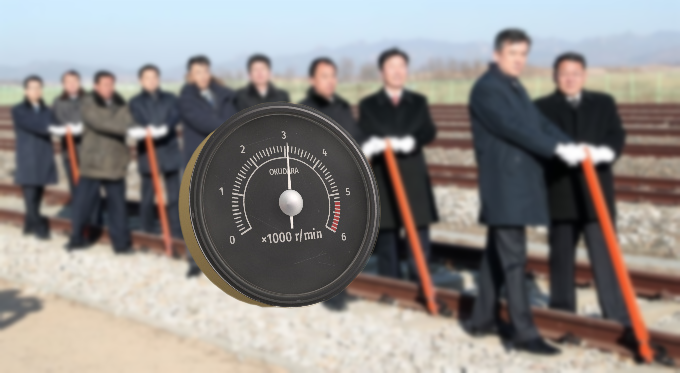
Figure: 3000 rpm
